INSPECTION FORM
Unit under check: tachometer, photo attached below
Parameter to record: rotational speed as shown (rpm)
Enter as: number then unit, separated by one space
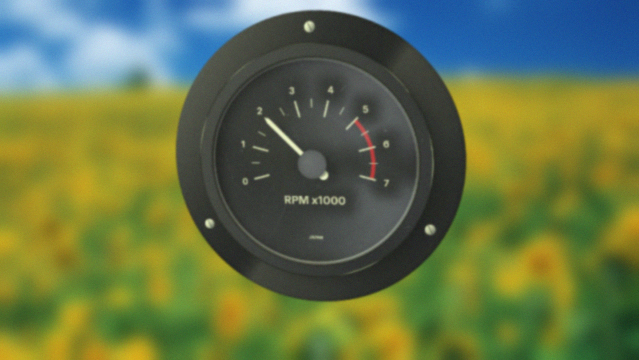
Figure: 2000 rpm
